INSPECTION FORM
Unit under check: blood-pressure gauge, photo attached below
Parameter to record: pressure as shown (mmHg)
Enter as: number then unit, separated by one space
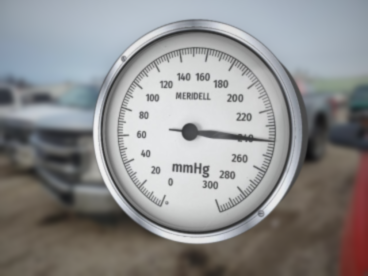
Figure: 240 mmHg
